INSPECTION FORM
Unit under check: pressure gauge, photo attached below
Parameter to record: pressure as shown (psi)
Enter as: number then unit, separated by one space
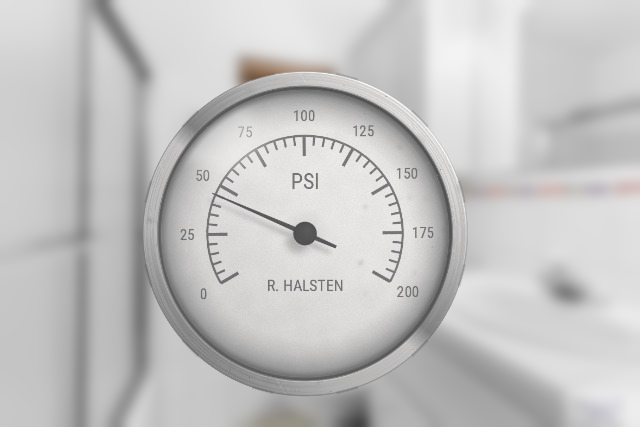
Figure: 45 psi
